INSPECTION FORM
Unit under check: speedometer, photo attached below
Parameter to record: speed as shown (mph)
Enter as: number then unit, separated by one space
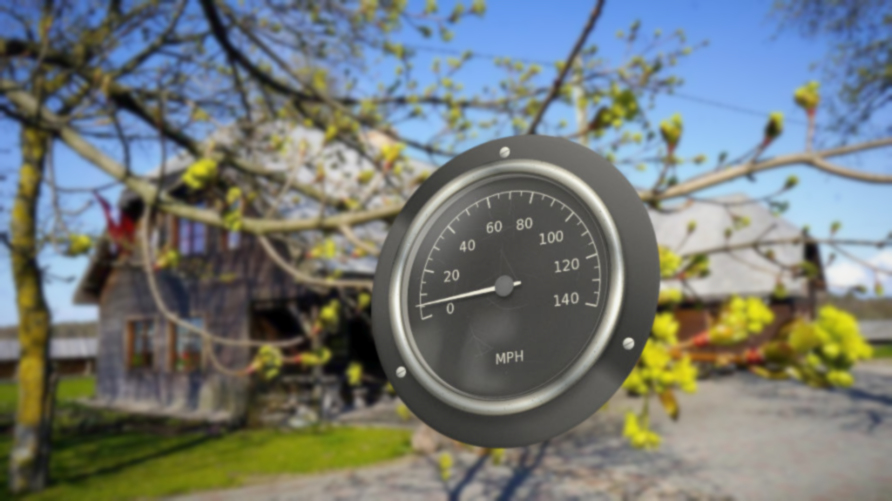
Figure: 5 mph
